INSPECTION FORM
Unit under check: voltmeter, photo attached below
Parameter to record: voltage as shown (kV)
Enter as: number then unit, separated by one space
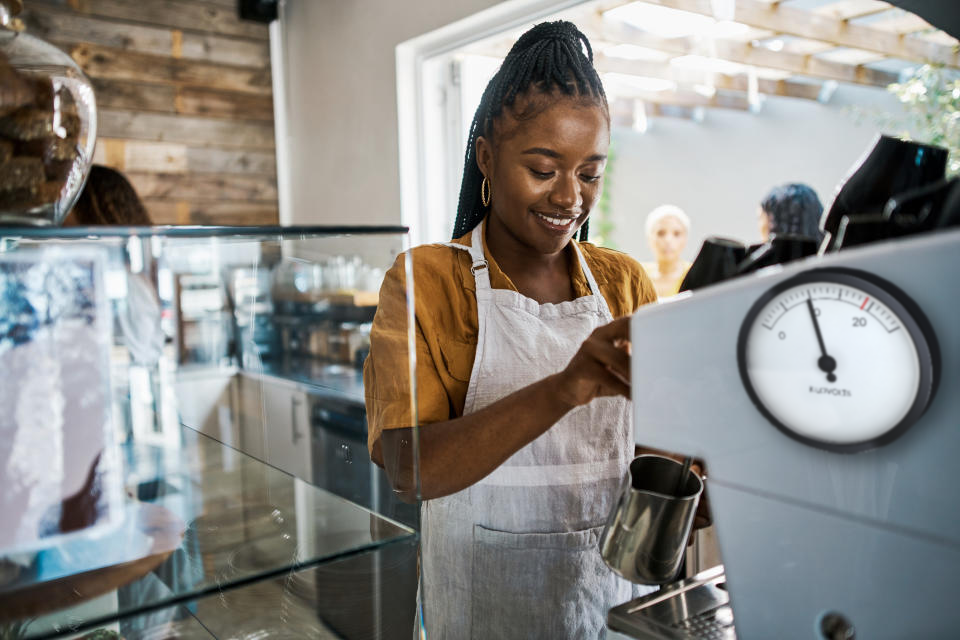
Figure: 10 kV
